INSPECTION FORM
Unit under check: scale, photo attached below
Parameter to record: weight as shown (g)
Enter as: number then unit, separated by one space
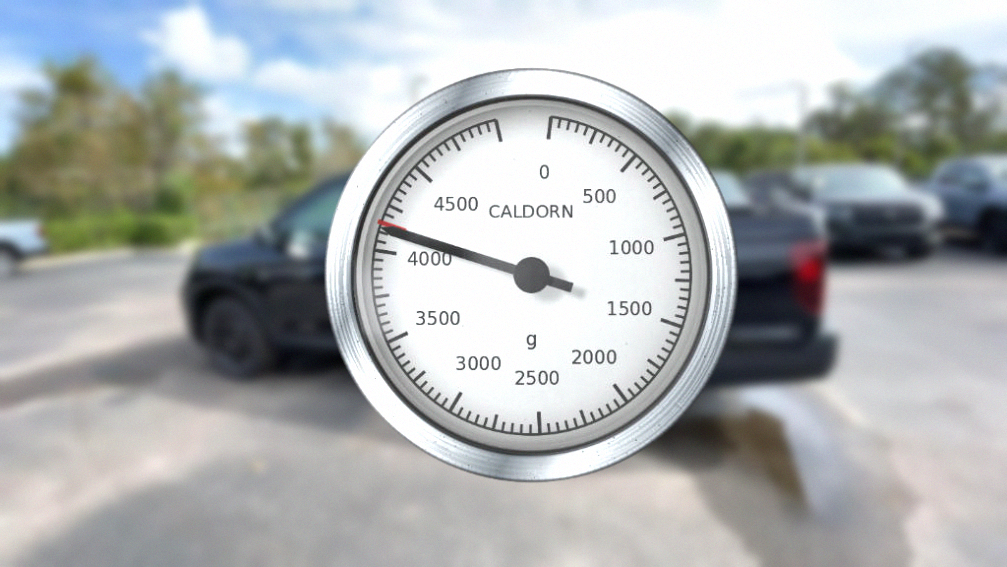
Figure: 4125 g
